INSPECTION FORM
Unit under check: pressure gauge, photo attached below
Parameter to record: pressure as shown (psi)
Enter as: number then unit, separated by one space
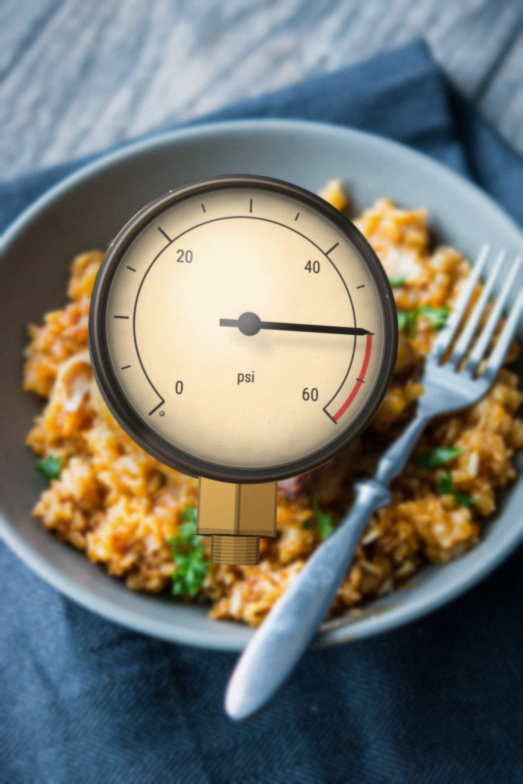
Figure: 50 psi
